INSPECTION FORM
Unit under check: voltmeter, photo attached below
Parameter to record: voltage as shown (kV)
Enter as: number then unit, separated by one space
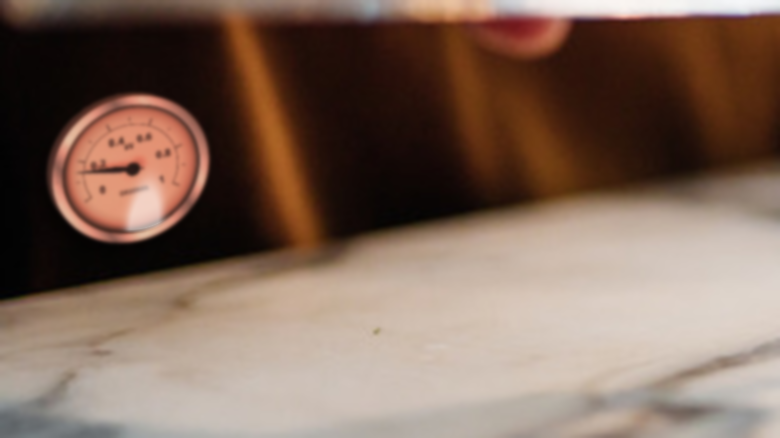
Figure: 0.15 kV
